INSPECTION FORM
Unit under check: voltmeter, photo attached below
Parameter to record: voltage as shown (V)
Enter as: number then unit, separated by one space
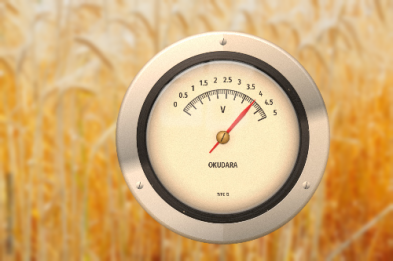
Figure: 4 V
